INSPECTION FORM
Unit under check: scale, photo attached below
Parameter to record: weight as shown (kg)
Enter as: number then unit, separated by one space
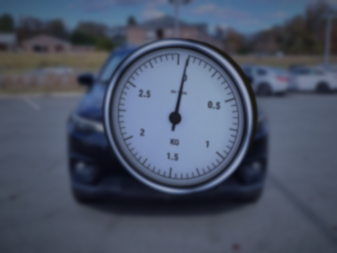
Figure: 0 kg
